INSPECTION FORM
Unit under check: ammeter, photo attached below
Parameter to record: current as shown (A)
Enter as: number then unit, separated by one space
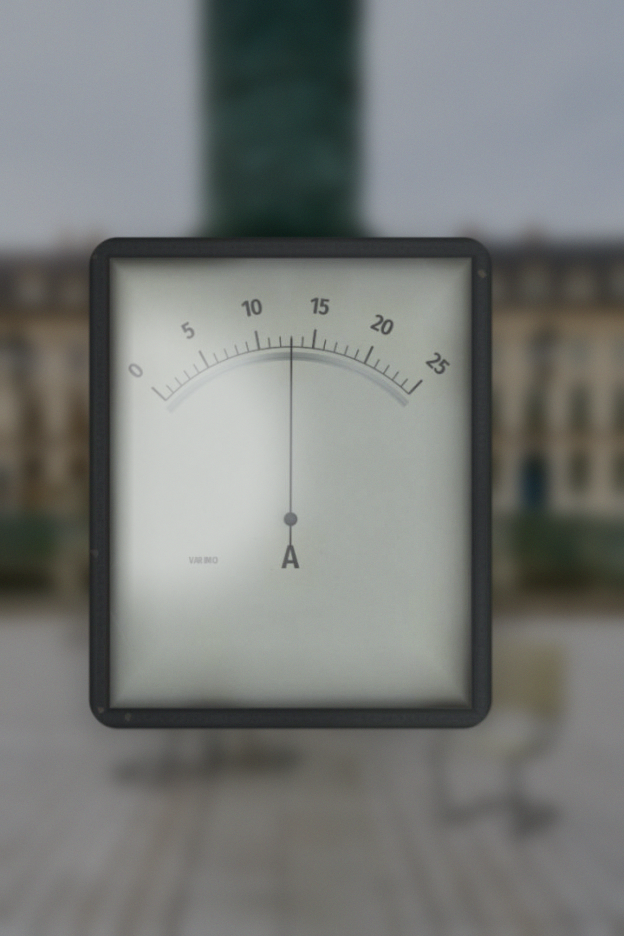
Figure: 13 A
